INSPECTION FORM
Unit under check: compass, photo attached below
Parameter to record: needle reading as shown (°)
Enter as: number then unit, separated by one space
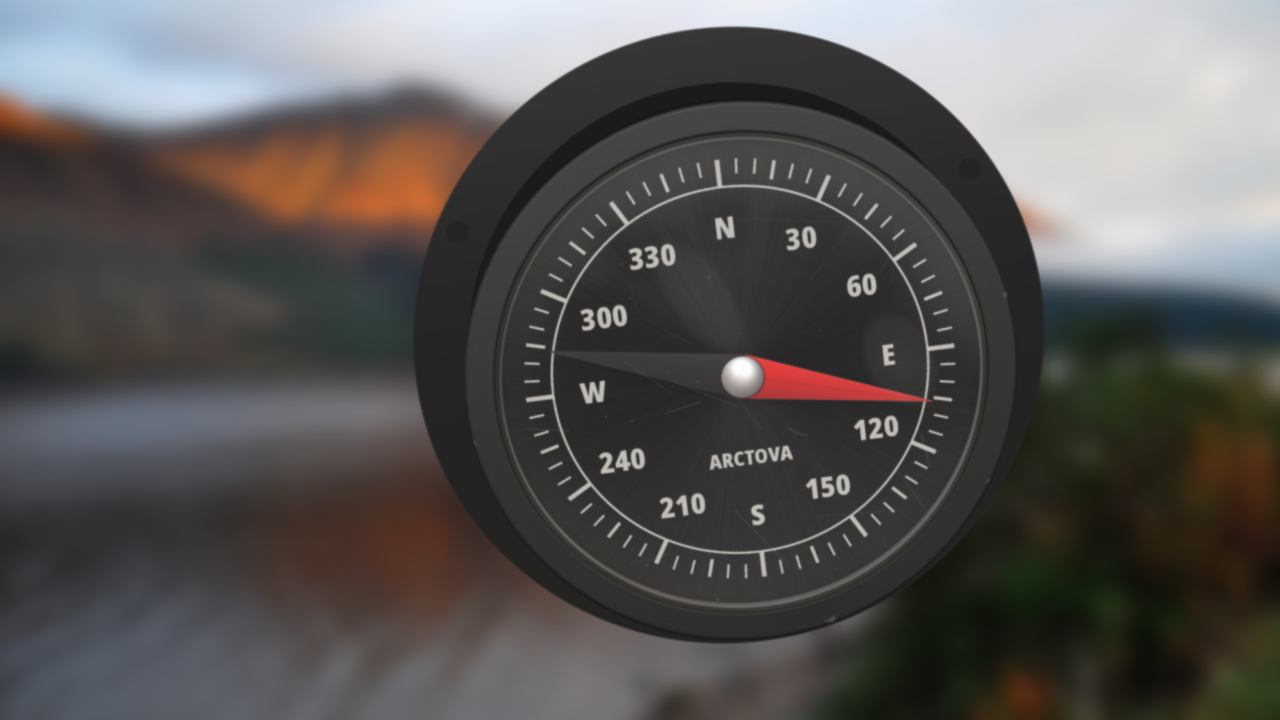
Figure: 105 °
